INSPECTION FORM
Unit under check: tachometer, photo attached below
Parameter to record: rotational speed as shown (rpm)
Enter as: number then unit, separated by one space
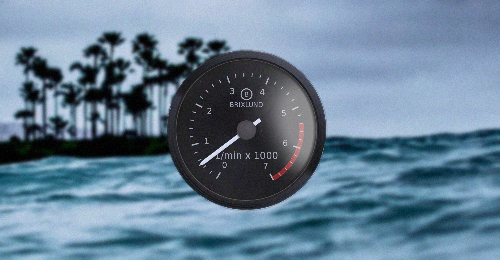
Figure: 500 rpm
